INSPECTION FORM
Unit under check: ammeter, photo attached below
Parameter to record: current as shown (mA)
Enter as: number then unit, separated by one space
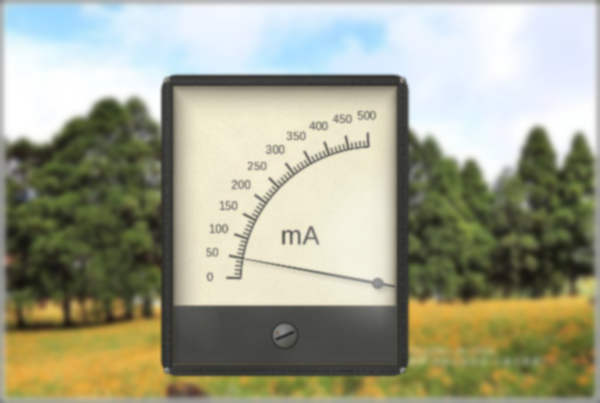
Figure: 50 mA
